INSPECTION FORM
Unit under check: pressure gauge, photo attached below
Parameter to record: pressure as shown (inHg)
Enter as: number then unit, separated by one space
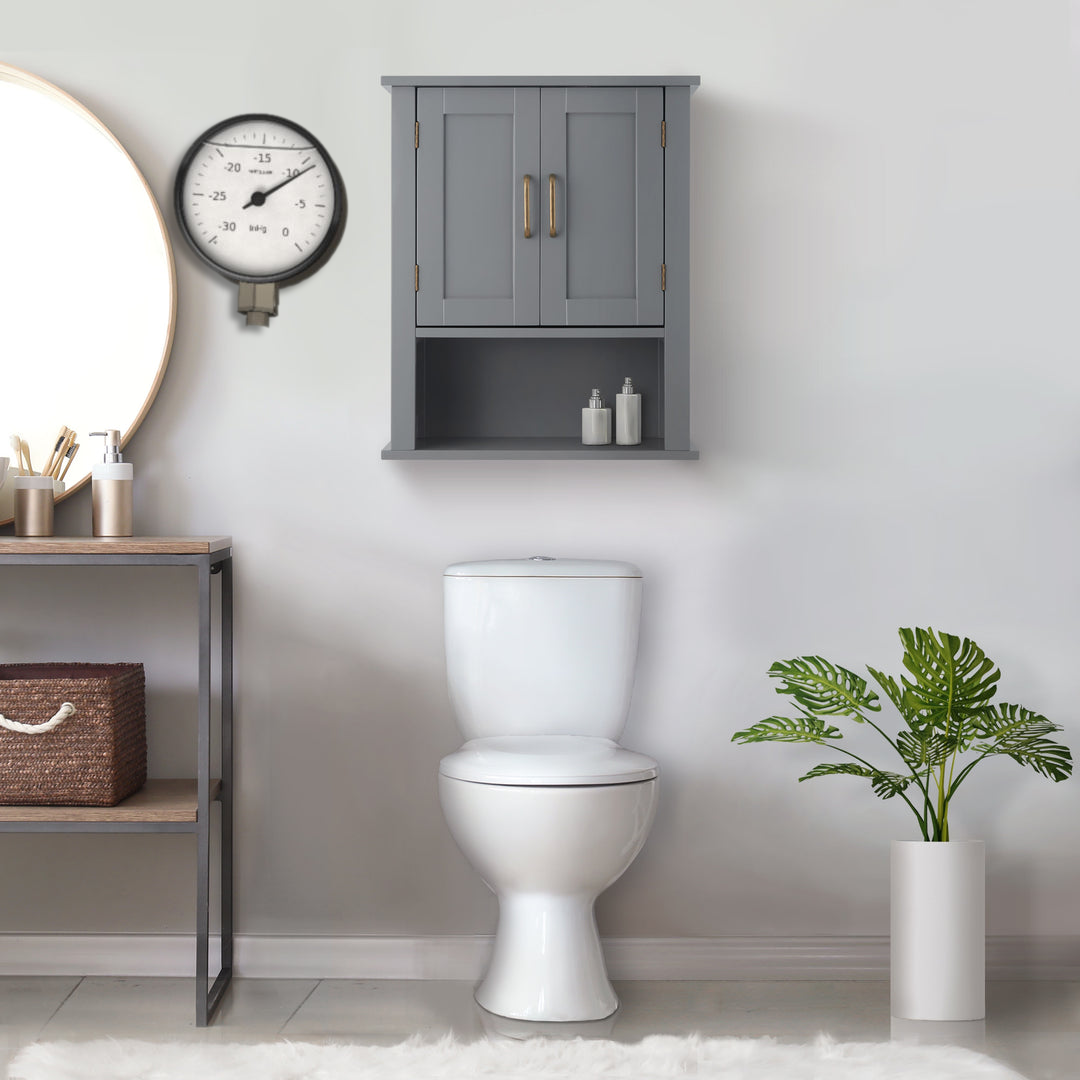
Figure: -9 inHg
